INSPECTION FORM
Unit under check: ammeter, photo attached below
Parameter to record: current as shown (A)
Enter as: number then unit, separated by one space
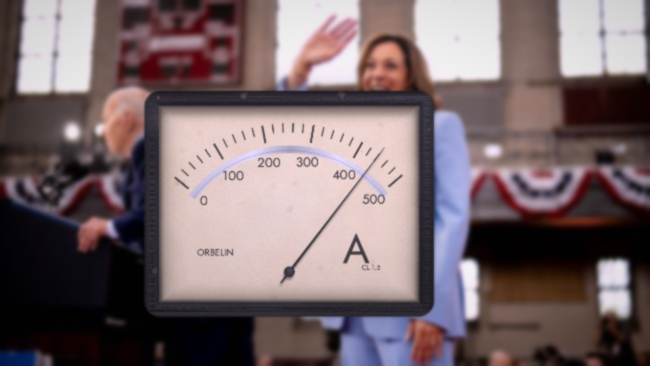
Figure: 440 A
